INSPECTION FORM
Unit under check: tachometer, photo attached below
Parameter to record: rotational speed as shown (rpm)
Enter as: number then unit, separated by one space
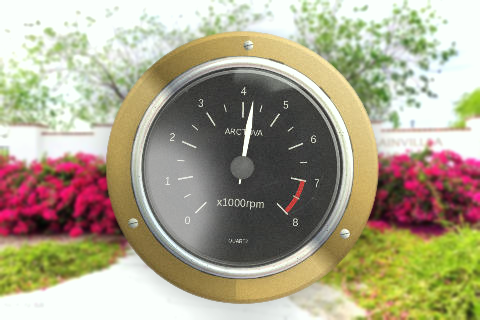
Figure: 4250 rpm
